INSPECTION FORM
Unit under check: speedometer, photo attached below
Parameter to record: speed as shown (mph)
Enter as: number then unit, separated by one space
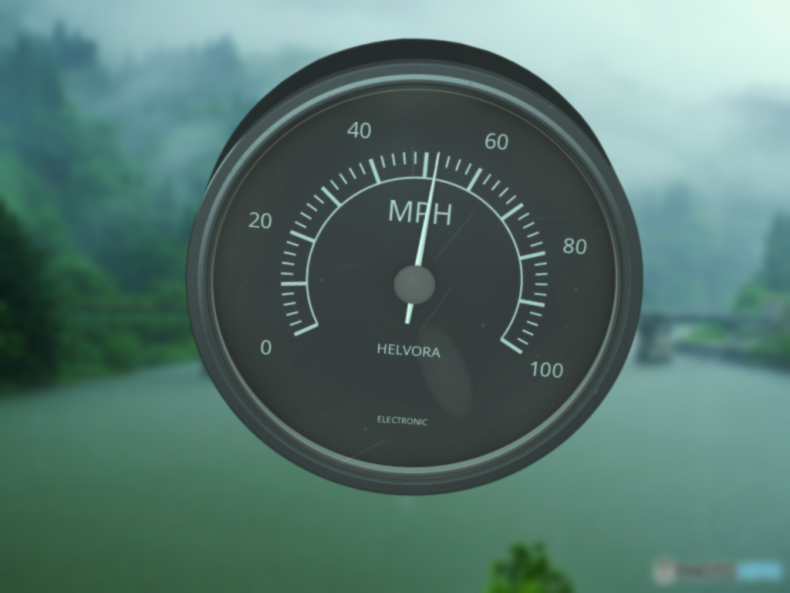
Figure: 52 mph
